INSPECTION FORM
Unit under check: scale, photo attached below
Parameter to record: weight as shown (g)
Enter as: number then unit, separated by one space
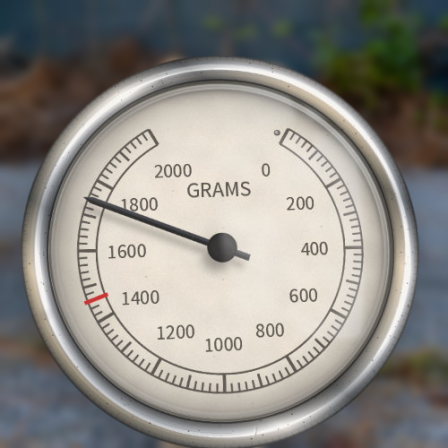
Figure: 1740 g
